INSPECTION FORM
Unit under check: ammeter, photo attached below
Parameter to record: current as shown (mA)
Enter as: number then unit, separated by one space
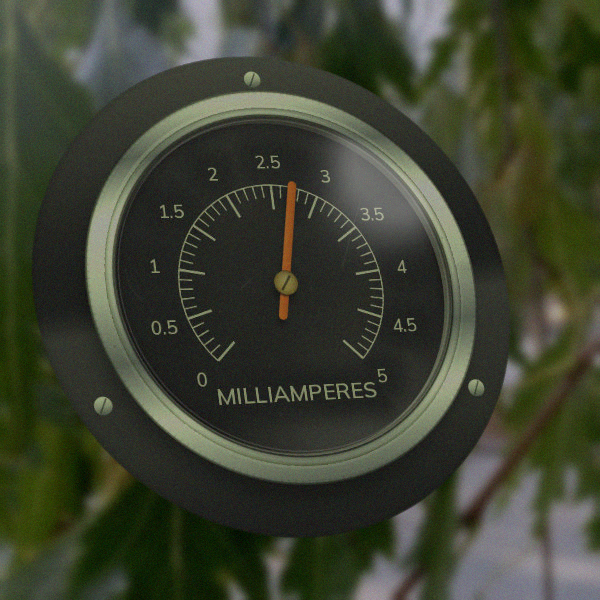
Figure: 2.7 mA
